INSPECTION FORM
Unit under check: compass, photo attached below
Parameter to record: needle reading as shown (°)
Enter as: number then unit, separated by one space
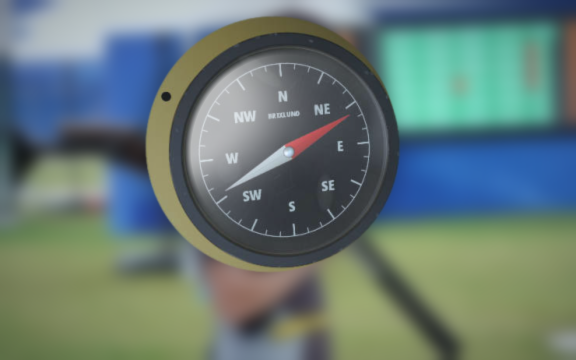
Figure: 65 °
